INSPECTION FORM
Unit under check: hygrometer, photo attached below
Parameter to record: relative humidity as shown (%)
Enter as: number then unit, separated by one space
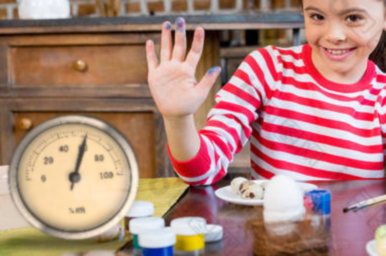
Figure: 60 %
